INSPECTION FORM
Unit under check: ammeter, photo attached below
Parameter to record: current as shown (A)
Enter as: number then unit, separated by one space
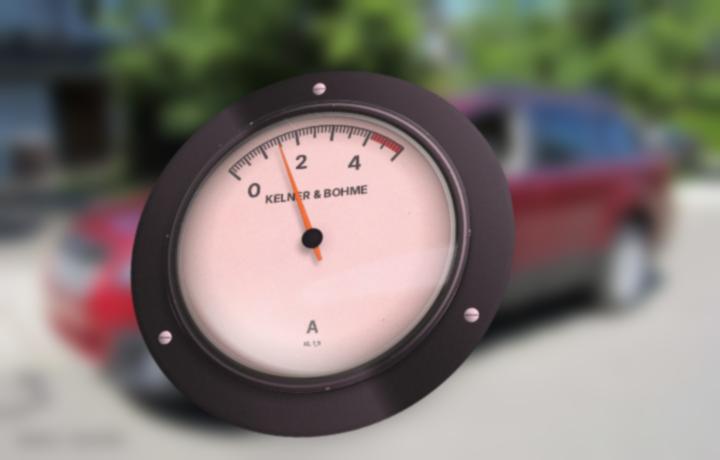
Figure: 1.5 A
